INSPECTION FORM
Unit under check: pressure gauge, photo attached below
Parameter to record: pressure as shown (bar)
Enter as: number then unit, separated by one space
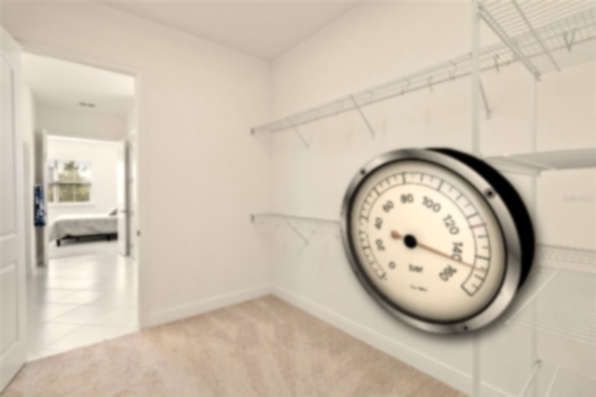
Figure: 145 bar
